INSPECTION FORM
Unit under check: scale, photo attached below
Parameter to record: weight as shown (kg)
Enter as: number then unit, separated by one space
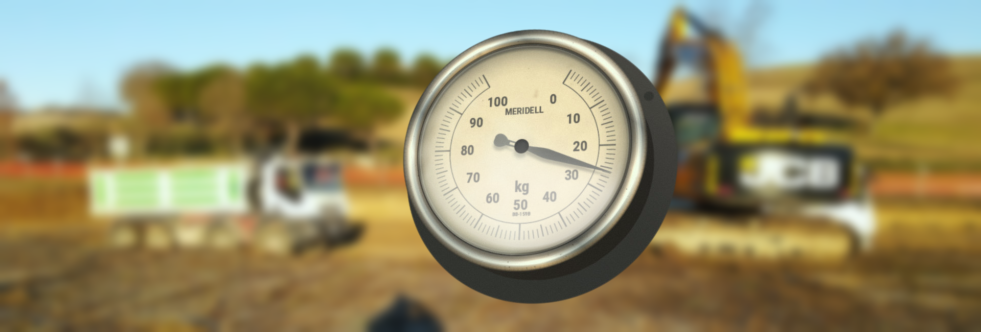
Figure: 26 kg
